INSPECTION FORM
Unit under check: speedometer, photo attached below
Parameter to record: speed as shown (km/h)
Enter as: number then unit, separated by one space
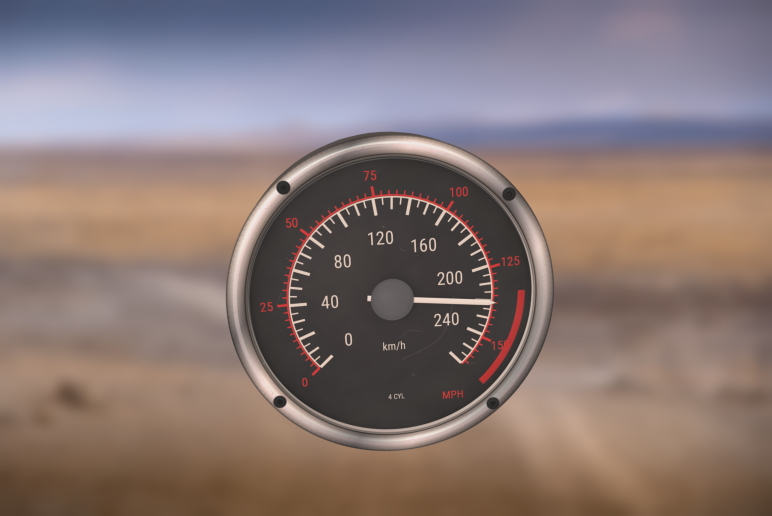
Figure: 220 km/h
